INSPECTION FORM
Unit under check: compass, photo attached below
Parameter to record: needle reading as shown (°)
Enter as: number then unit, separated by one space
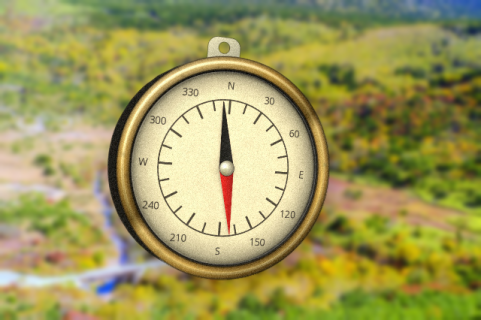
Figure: 172.5 °
